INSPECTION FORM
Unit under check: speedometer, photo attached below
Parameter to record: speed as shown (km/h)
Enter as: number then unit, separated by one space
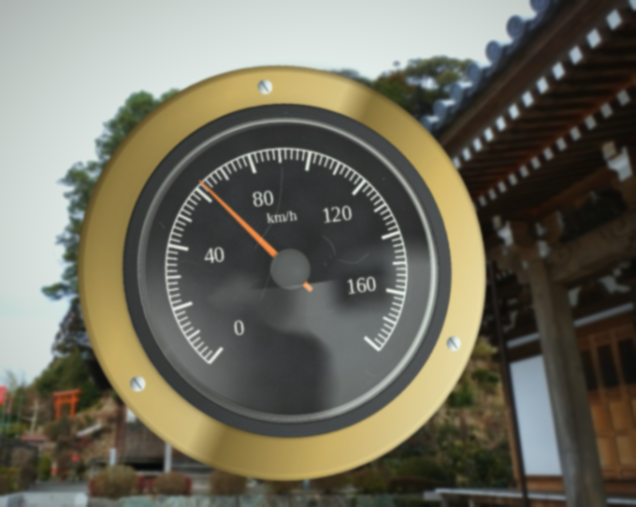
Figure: 62 km/h
